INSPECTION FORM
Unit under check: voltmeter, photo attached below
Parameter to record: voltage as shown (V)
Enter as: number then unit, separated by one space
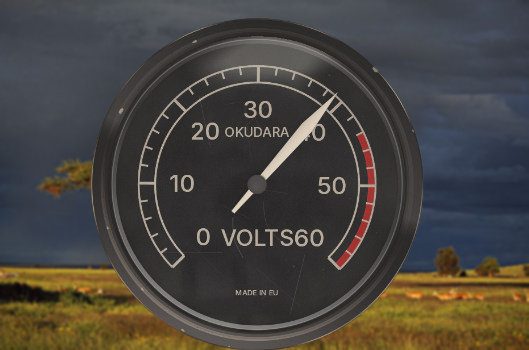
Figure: 39 V
